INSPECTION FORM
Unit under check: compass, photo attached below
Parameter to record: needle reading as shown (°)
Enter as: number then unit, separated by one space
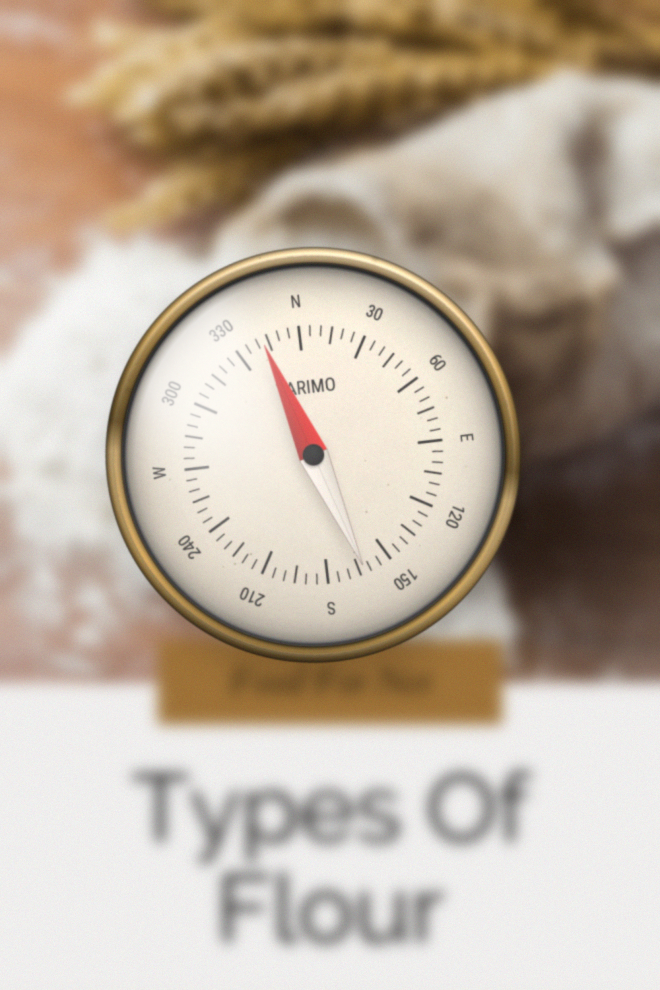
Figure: 342.5 °
